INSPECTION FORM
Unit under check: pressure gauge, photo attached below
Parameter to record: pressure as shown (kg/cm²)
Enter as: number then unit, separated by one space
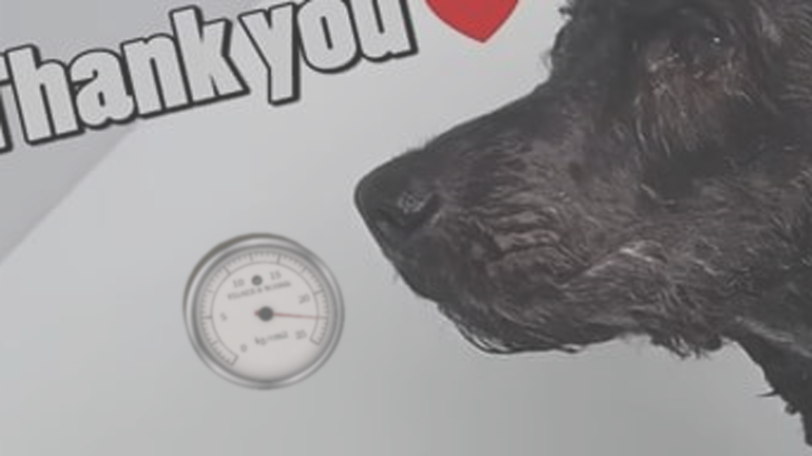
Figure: 22.5 kg/cm²
